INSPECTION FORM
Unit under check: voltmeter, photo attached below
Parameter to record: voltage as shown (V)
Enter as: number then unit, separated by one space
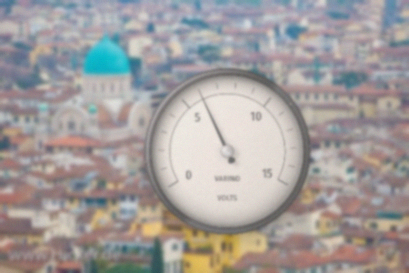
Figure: 6 V
